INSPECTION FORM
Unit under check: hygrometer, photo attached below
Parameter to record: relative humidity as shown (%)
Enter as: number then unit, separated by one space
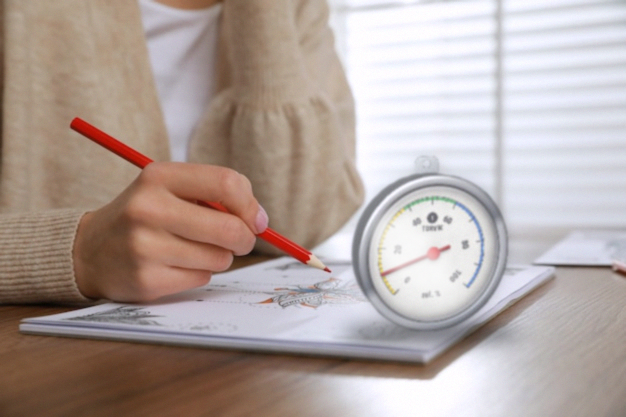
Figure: 10 %
